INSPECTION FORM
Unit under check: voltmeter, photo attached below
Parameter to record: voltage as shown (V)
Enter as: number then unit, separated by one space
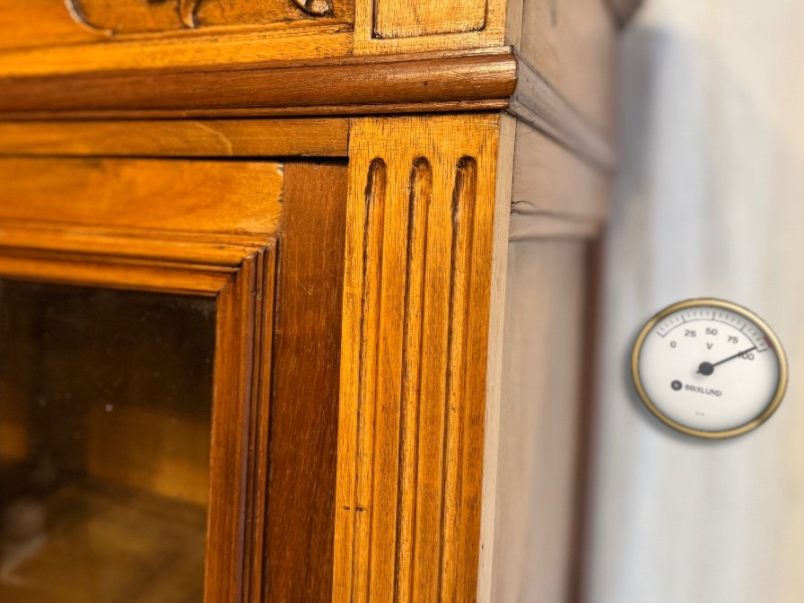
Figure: 95 V
